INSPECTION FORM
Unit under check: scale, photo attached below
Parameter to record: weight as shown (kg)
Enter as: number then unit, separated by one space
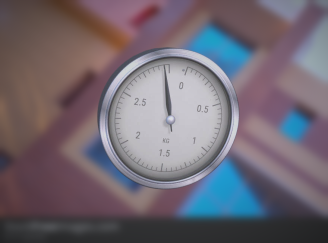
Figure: 2.95 kg
